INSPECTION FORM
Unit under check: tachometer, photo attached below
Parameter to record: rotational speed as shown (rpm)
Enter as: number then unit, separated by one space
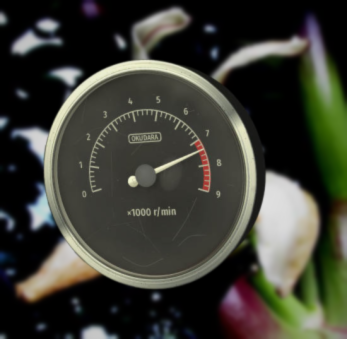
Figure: 7400 rpm
